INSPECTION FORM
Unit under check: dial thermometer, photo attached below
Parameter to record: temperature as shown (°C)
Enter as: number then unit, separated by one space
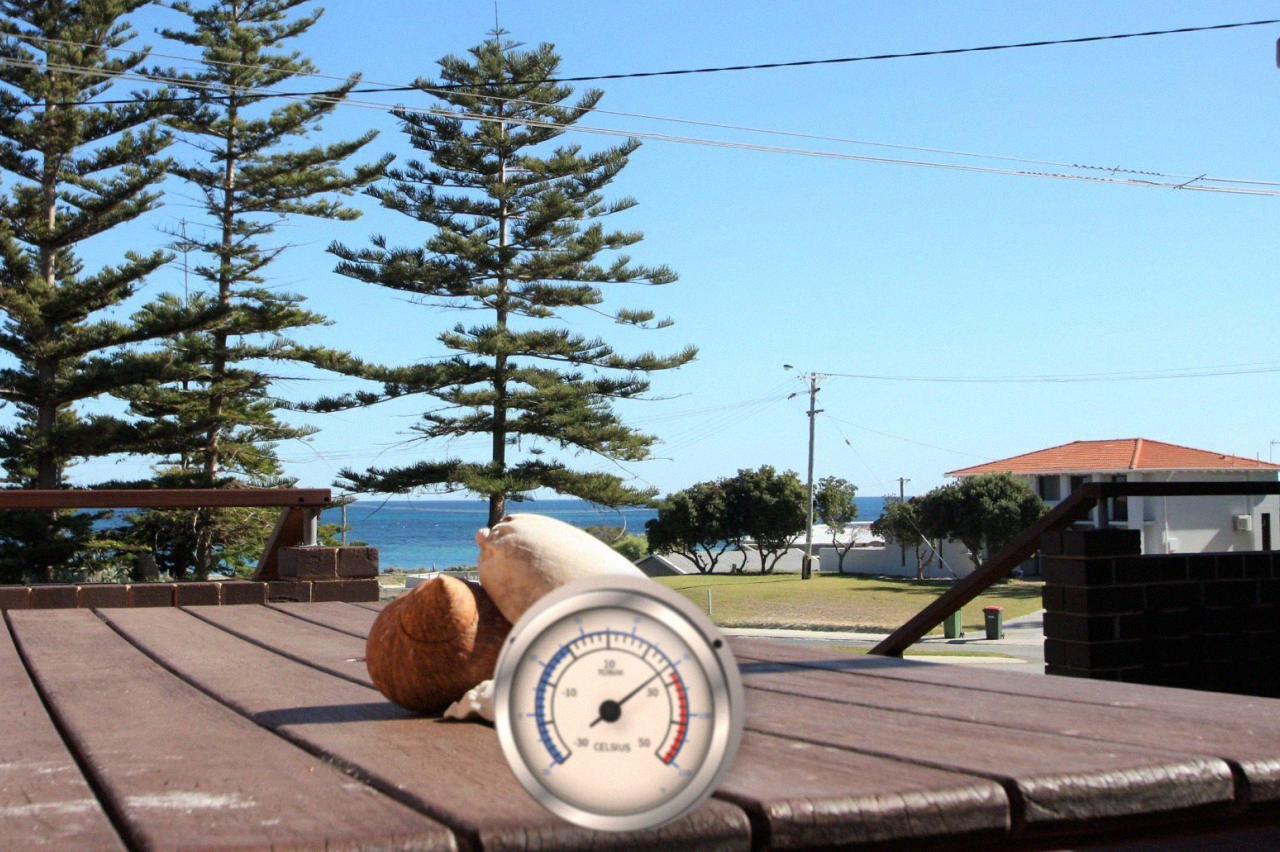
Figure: 26 °C
